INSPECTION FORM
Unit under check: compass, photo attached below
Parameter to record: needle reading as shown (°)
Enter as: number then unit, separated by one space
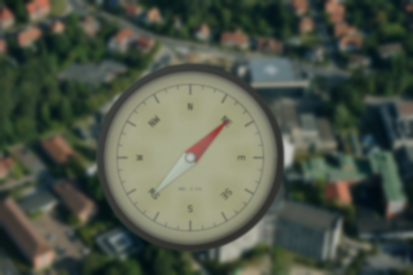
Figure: 45 °
